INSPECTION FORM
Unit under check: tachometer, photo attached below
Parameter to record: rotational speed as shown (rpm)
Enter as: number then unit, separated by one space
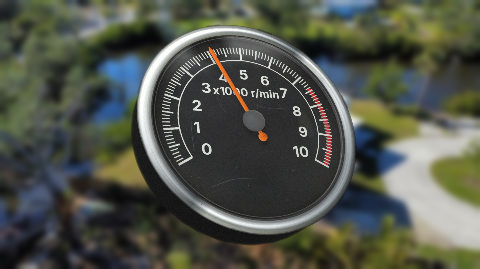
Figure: 4000 rpm
